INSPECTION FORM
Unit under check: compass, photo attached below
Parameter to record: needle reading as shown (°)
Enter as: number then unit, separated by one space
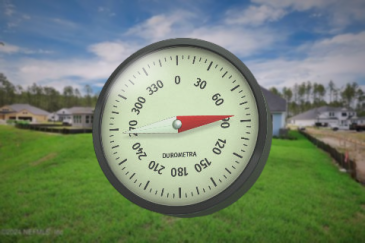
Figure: 85 °
